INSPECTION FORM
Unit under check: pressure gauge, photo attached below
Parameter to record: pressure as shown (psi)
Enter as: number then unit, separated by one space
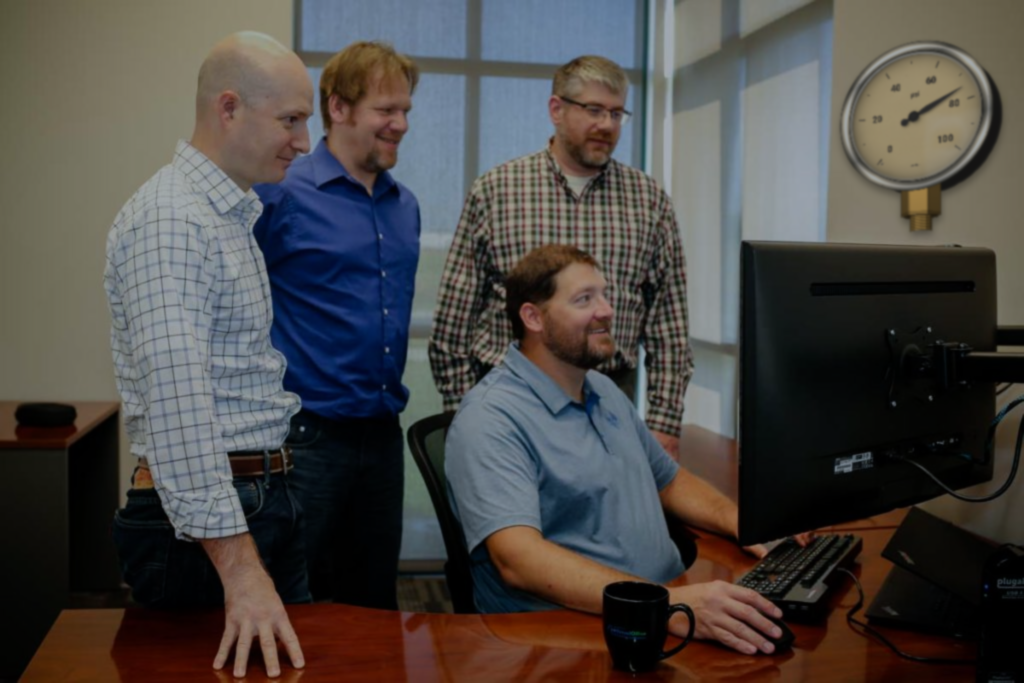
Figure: 75 psi
